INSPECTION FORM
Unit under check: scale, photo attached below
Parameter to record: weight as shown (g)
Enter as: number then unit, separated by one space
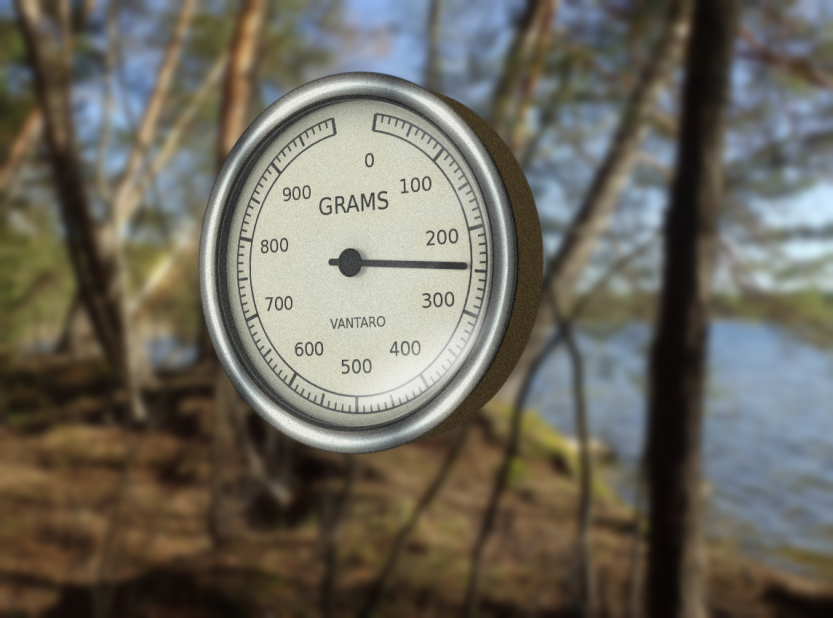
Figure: 245 g
